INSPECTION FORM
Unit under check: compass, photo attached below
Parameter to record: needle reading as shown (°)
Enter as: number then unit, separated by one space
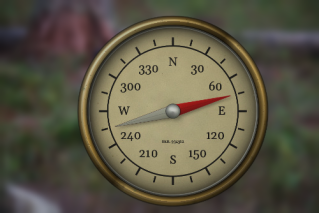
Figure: 75 °
